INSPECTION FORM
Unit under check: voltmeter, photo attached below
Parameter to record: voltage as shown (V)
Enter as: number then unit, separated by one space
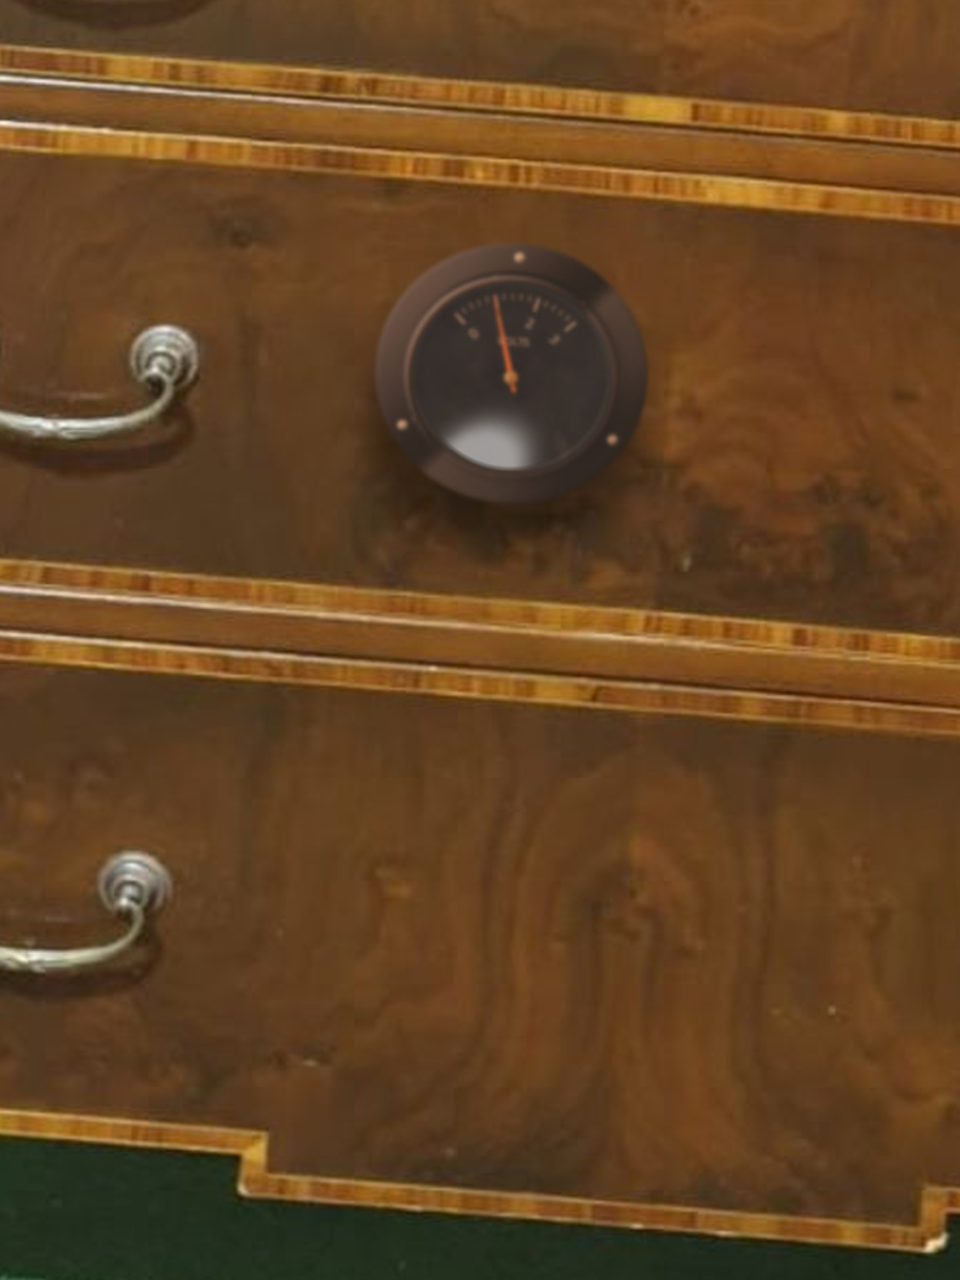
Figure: 1 V
